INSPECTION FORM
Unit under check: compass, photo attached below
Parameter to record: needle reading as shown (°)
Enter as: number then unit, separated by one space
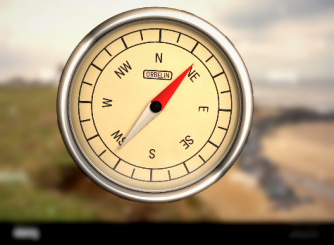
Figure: 37.5 °
